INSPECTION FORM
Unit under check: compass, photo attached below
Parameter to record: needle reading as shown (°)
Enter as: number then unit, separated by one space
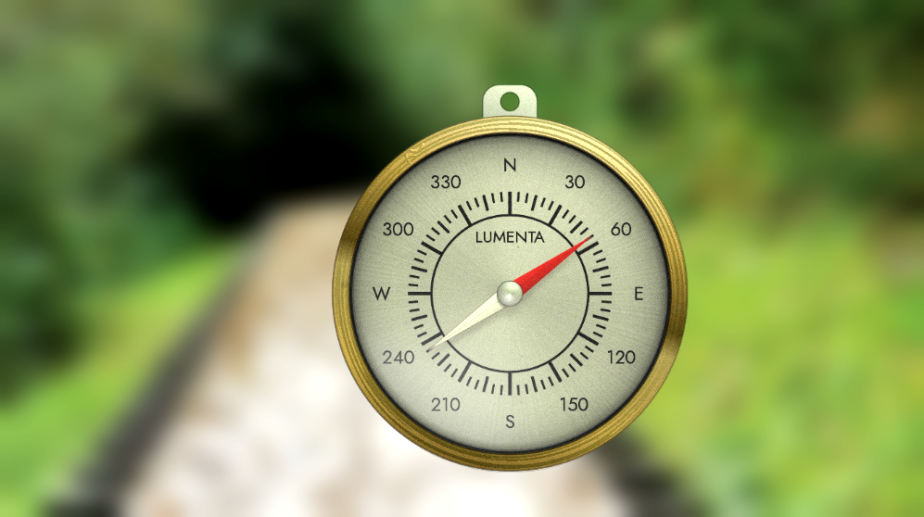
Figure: 55 °
